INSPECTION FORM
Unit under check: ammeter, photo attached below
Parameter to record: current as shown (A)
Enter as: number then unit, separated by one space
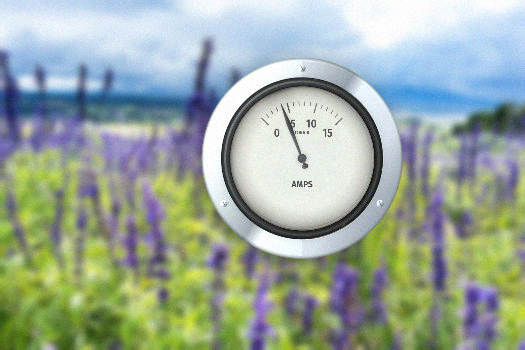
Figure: 4 A
